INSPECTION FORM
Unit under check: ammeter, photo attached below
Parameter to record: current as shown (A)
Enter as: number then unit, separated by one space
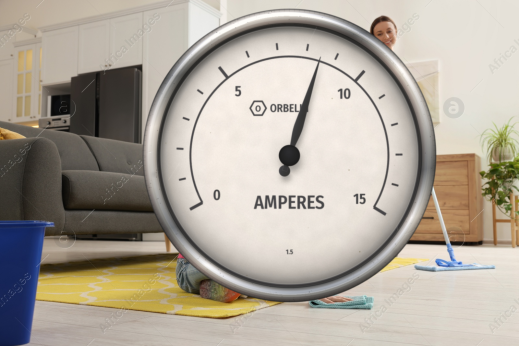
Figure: 8.5 A
